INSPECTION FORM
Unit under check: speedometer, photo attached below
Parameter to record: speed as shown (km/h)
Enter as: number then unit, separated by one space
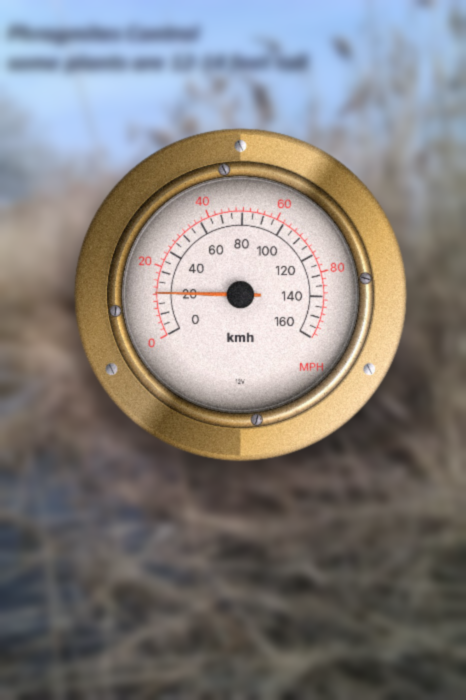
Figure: 20 km/h
